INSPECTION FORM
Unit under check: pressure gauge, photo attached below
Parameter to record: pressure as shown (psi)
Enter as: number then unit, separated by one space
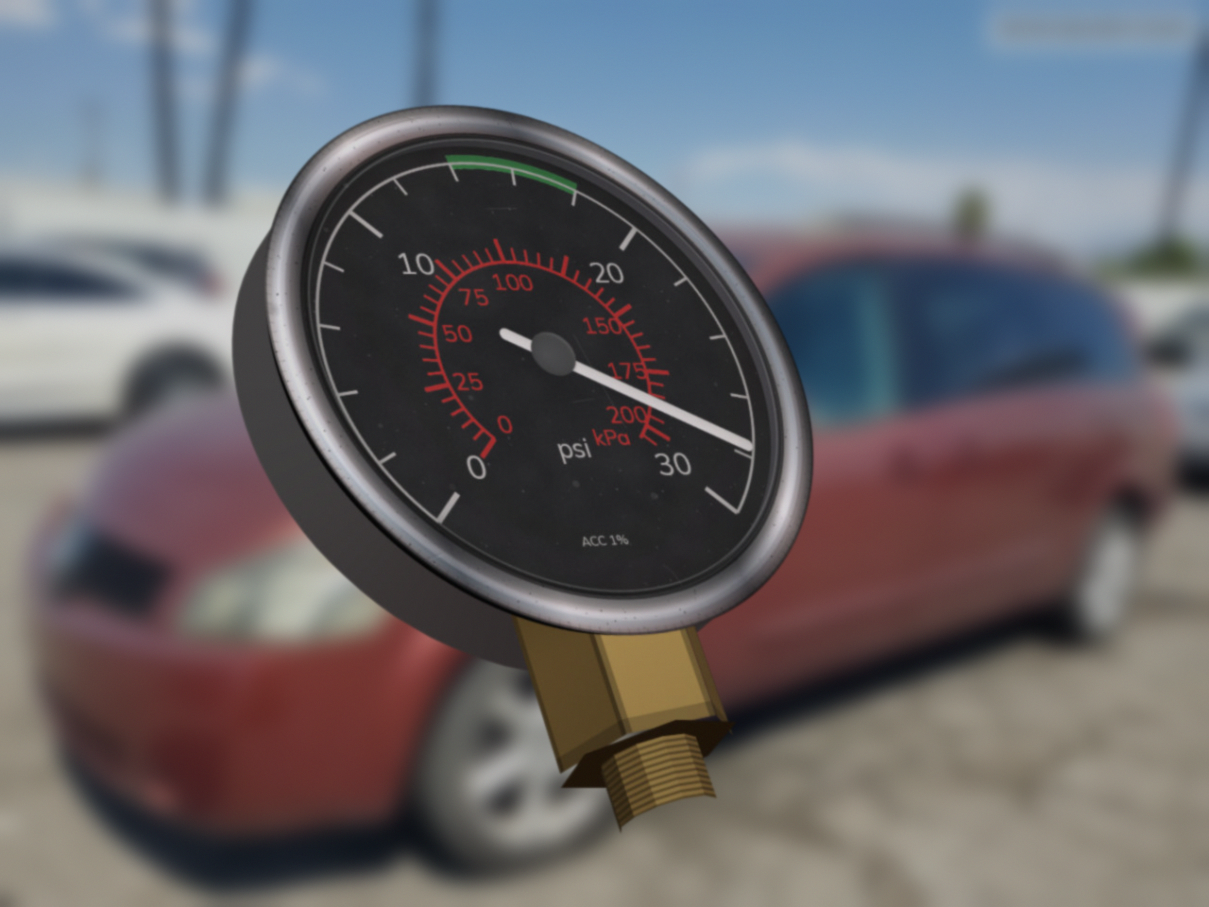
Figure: 28 psi
